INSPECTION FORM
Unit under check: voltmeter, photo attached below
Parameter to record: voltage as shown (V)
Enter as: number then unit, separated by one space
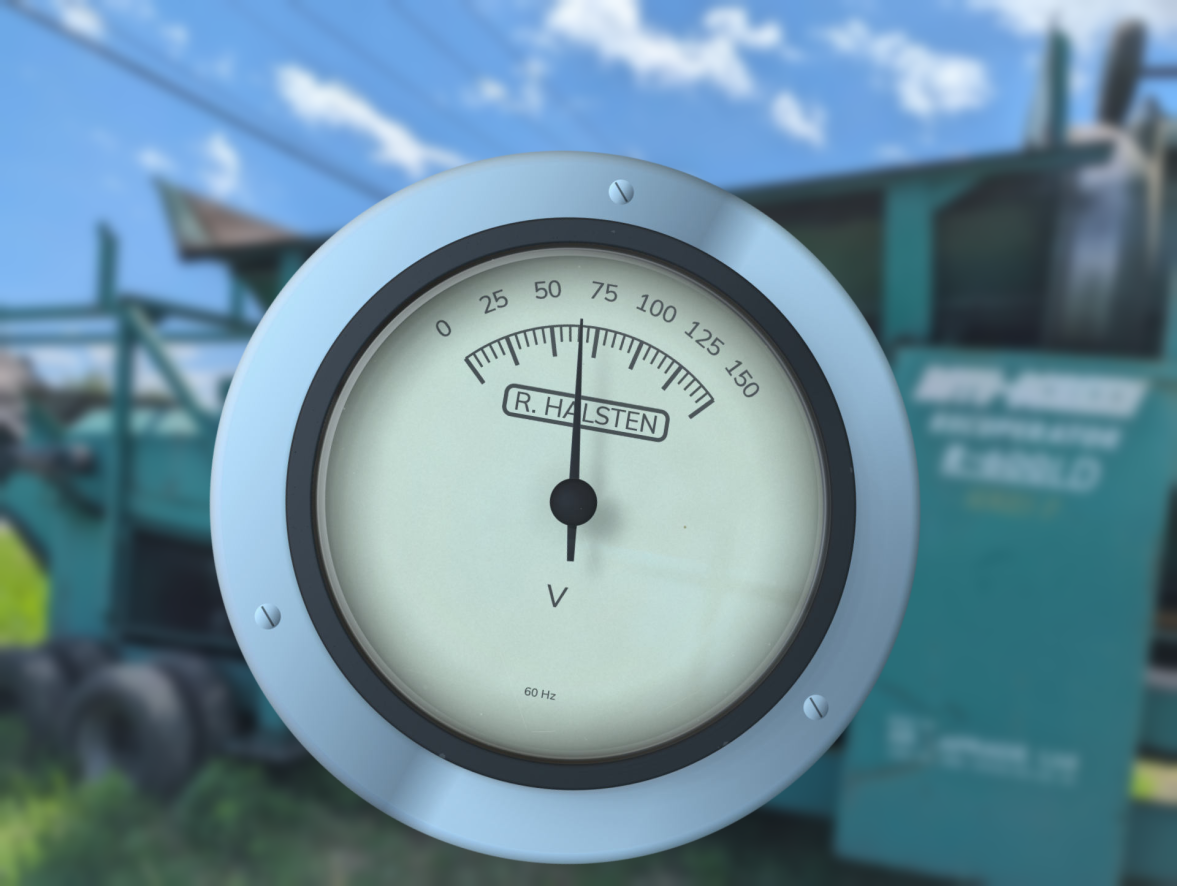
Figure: 65 V
